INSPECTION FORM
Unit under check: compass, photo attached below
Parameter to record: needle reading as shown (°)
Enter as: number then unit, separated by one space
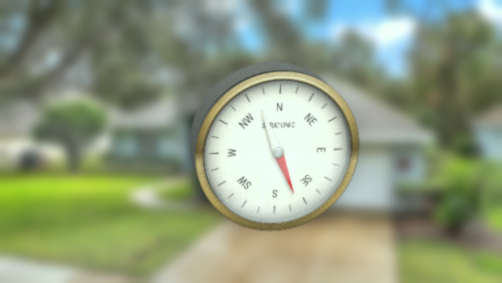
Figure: 157.5 °
